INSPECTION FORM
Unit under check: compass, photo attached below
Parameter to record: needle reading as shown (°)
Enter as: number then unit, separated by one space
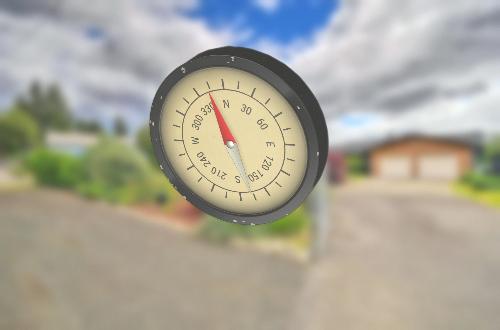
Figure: 345 °
